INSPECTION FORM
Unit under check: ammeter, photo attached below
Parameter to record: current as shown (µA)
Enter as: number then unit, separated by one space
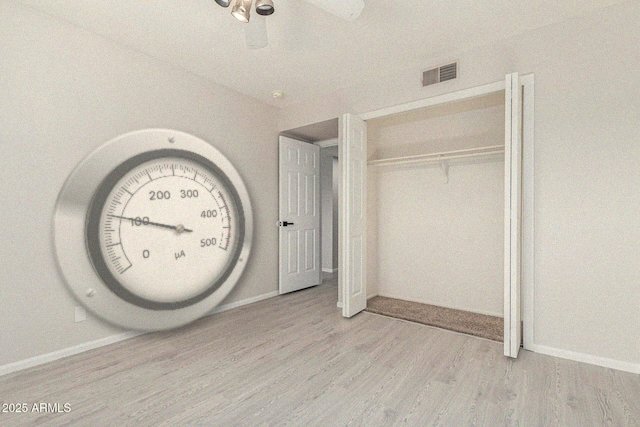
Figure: 100 µA
